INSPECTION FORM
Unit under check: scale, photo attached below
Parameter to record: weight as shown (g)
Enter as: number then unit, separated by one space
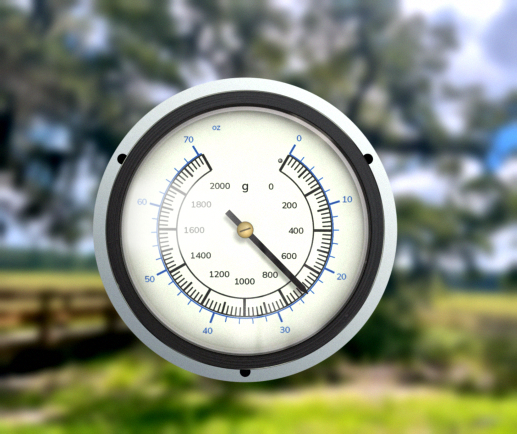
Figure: 700 g
